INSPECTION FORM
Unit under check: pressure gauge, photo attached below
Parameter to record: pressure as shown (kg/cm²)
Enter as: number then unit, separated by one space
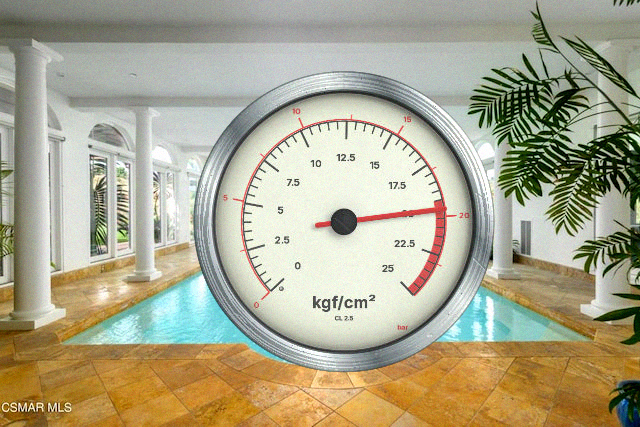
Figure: 20 kg/cm²
